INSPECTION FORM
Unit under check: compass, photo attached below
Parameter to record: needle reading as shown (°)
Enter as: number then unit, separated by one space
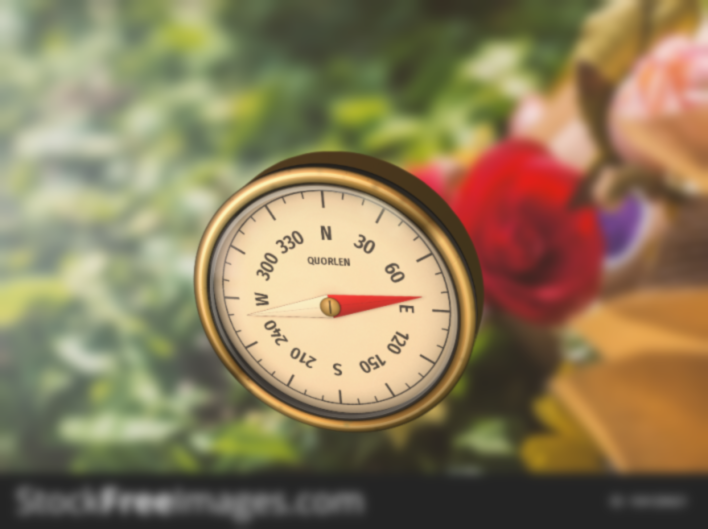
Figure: 80 °
